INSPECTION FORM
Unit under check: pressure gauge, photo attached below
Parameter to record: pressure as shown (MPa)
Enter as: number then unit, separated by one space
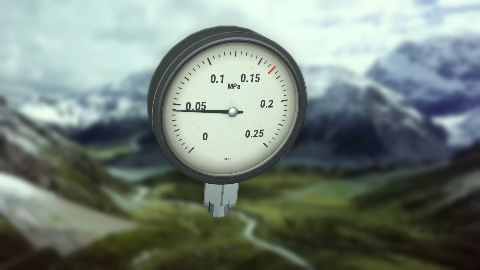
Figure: 0.045 MPa
